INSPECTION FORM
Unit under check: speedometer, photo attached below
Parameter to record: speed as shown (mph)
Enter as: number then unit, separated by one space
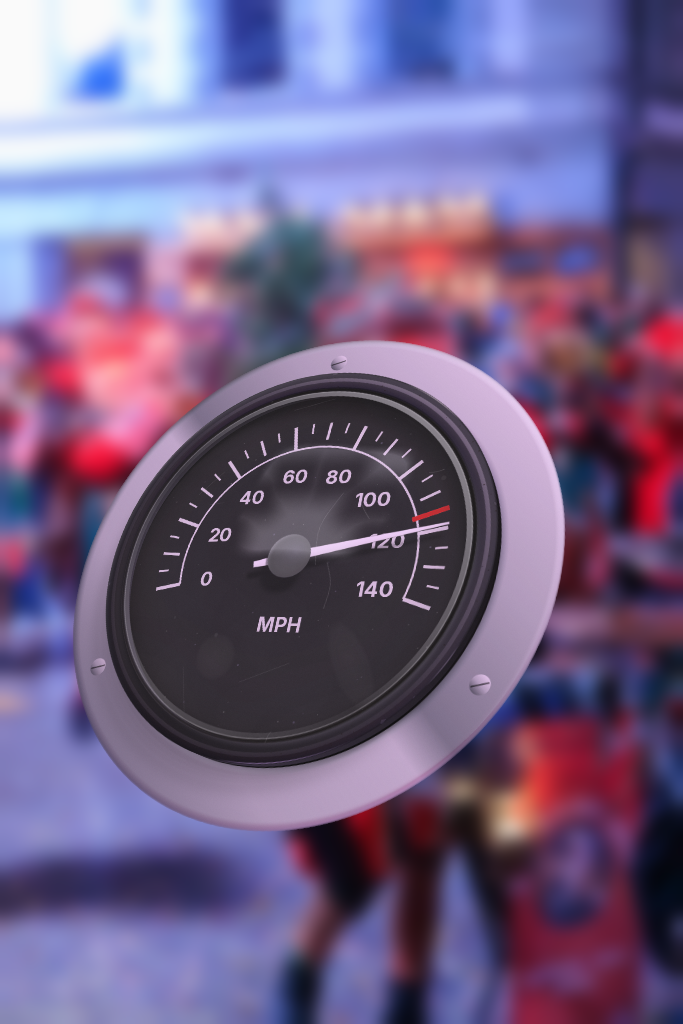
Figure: 120 mph
